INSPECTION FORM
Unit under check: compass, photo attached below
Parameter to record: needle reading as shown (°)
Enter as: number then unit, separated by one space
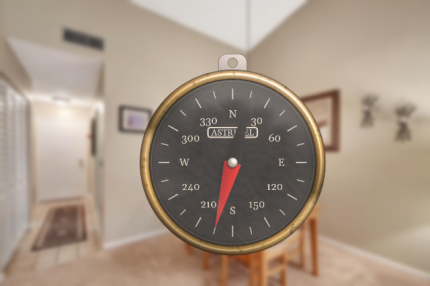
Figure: 195 °
